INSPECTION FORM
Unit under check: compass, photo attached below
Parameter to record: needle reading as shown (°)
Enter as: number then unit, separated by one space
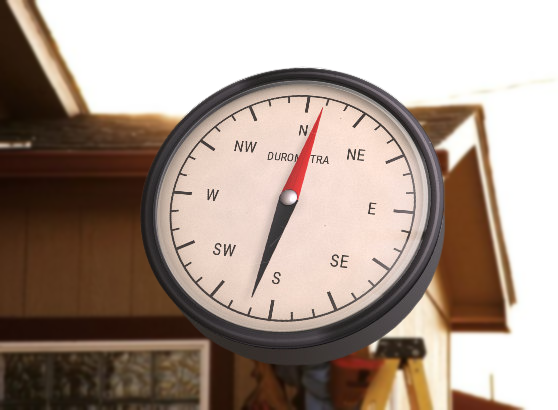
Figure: 10 °
